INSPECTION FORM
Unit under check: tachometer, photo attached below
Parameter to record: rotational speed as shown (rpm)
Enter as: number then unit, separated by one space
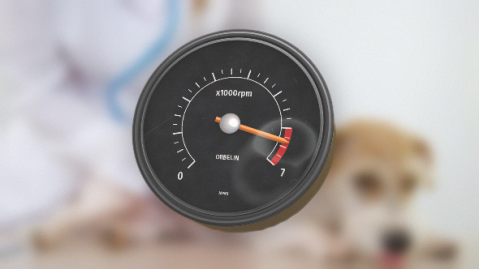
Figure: 6375 rpm
